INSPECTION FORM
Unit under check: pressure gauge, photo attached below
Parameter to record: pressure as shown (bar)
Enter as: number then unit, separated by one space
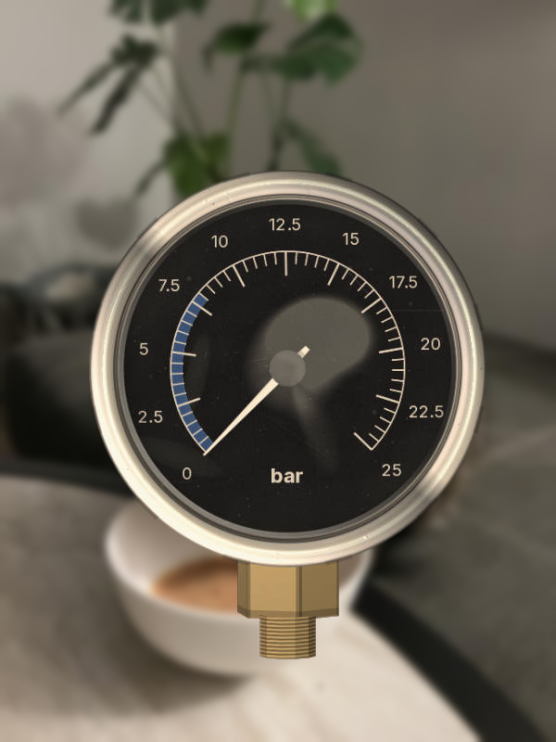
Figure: 0 bar
